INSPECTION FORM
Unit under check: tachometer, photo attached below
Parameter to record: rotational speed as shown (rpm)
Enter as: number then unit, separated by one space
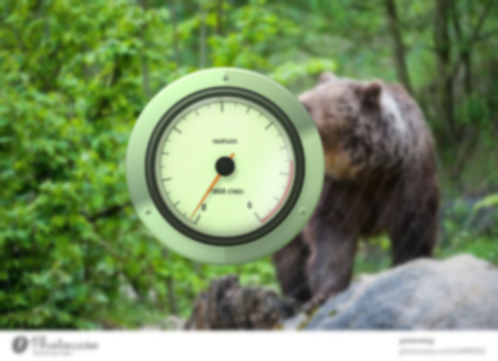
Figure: 125 rpm
